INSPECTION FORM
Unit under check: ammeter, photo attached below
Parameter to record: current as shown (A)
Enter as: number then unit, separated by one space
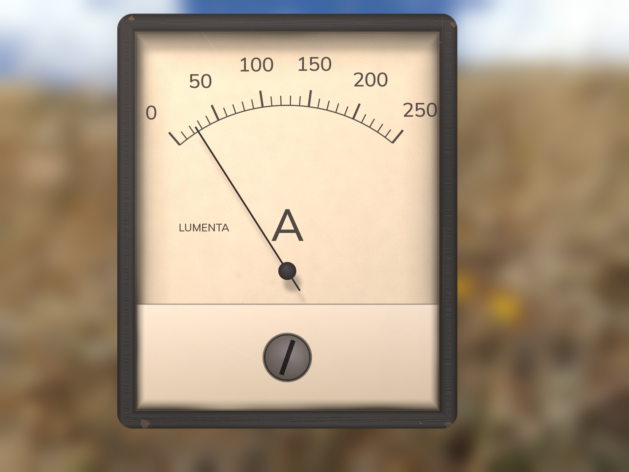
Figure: 25 A
